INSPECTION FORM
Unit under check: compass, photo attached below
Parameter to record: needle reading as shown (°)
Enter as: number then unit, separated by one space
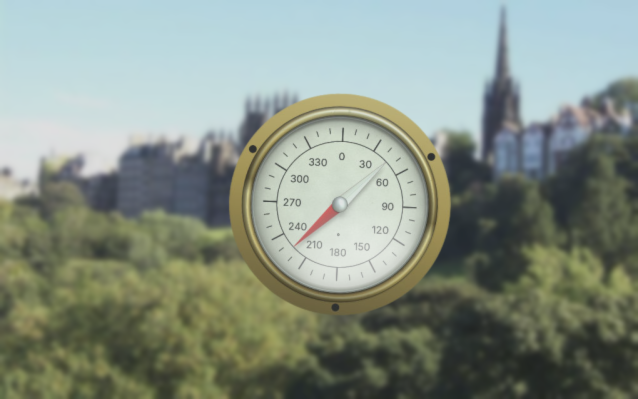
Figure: 225 °
